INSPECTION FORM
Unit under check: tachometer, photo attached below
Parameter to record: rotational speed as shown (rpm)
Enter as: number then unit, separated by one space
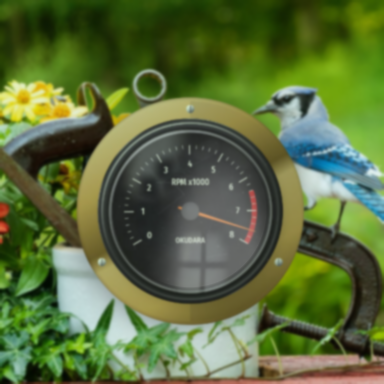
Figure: 7600 rpm
